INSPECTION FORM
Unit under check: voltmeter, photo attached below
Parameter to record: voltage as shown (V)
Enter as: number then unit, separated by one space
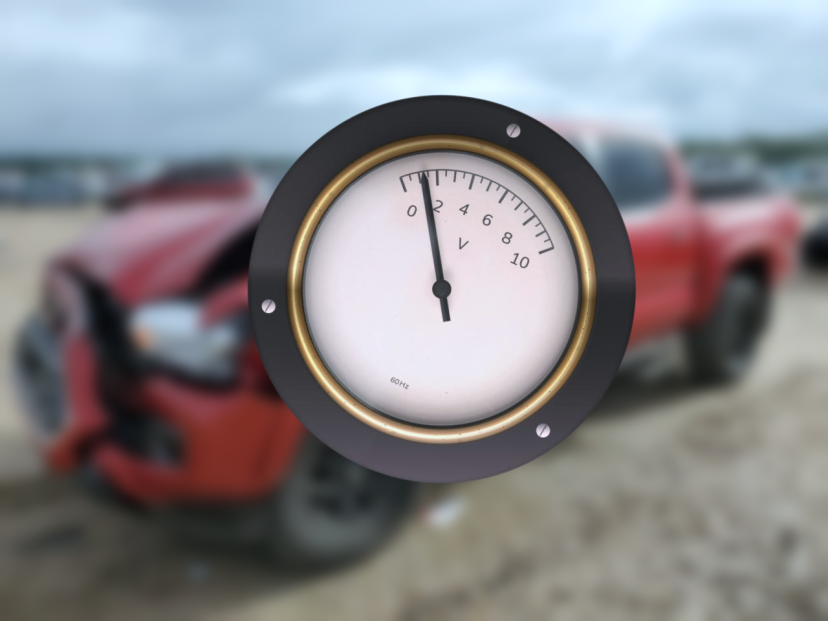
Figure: 1.25 V
